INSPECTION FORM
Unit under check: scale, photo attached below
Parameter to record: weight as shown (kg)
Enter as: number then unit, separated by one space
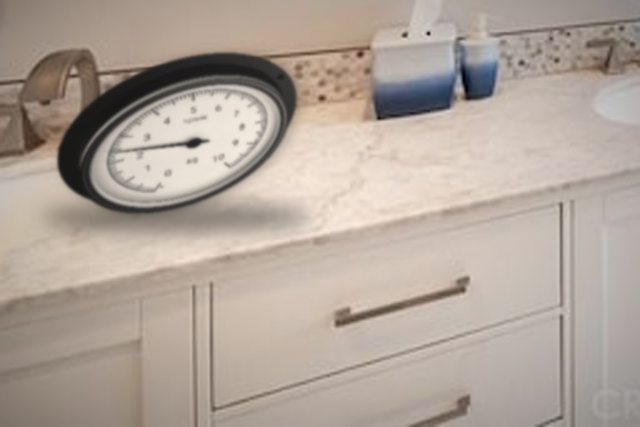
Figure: 2.5 kg
